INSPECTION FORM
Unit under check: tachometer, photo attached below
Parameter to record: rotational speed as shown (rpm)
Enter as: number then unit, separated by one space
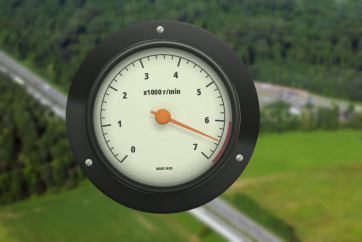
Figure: 6500 rpm
